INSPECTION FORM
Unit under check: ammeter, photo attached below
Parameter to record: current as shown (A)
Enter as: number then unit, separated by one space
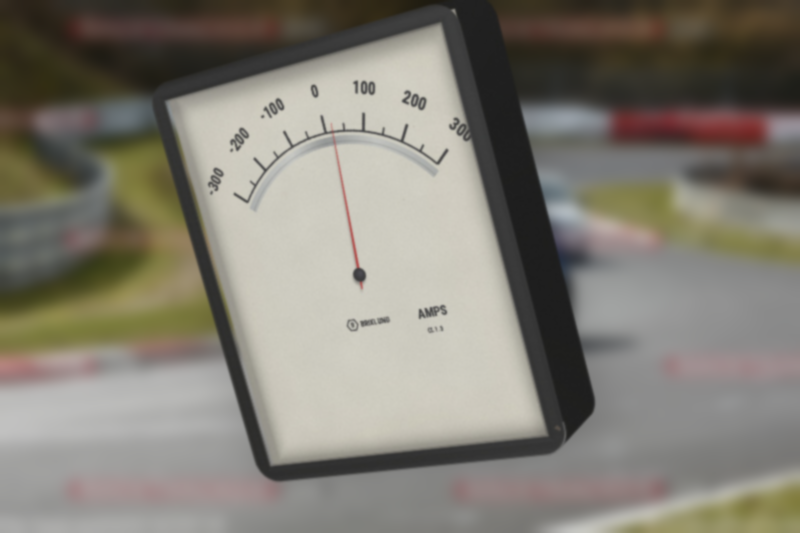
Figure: 25 A
